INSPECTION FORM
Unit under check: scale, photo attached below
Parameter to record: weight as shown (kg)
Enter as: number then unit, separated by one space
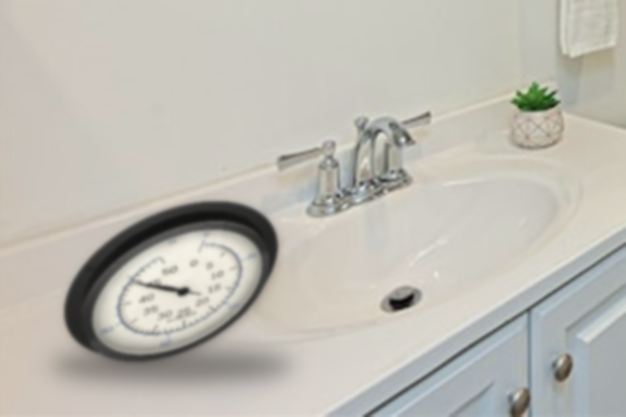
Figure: 45 kg
